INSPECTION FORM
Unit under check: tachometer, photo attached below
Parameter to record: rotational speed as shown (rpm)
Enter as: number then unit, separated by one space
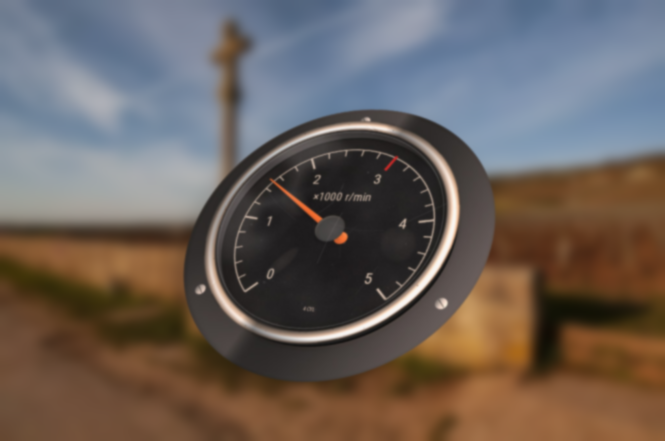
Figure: 1500 rpm
